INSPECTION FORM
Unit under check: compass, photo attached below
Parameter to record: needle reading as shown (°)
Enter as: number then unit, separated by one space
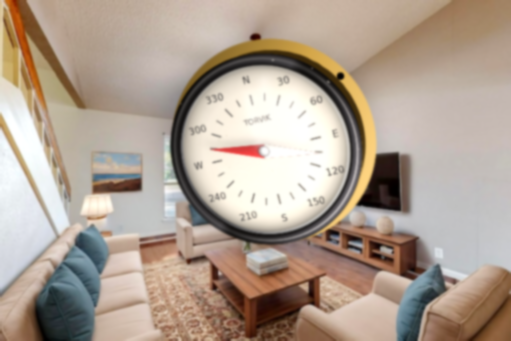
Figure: 285 °
